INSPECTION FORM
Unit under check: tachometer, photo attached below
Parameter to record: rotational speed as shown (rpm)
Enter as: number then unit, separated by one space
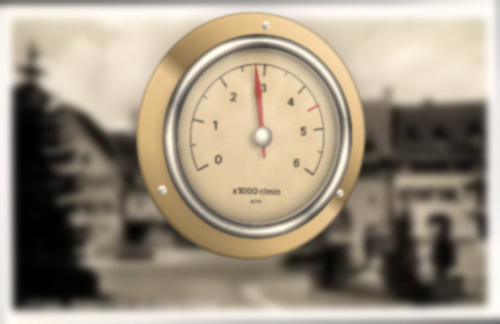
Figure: 2750 rpm
